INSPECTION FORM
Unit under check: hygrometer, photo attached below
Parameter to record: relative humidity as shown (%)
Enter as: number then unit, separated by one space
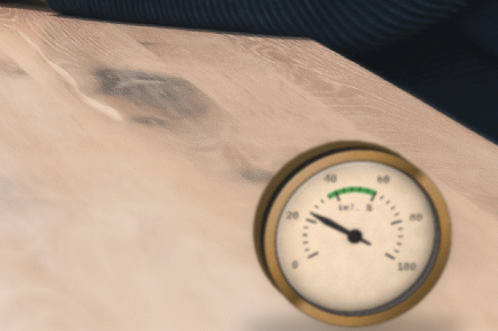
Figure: 24 %
